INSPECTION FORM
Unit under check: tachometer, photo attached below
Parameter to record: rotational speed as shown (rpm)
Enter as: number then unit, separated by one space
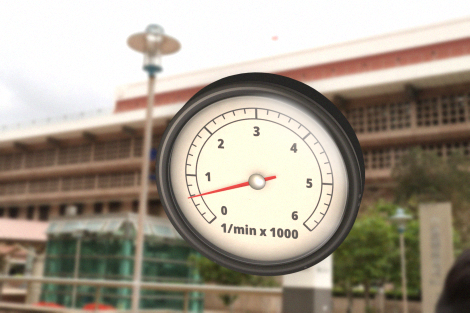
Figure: 600 rpm
